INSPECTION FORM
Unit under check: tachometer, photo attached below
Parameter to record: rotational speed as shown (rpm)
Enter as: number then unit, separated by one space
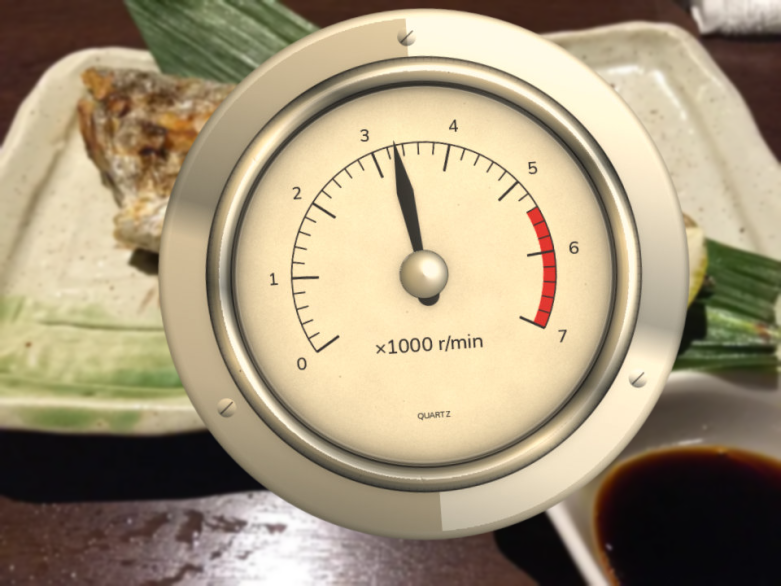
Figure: 3300 rpm
